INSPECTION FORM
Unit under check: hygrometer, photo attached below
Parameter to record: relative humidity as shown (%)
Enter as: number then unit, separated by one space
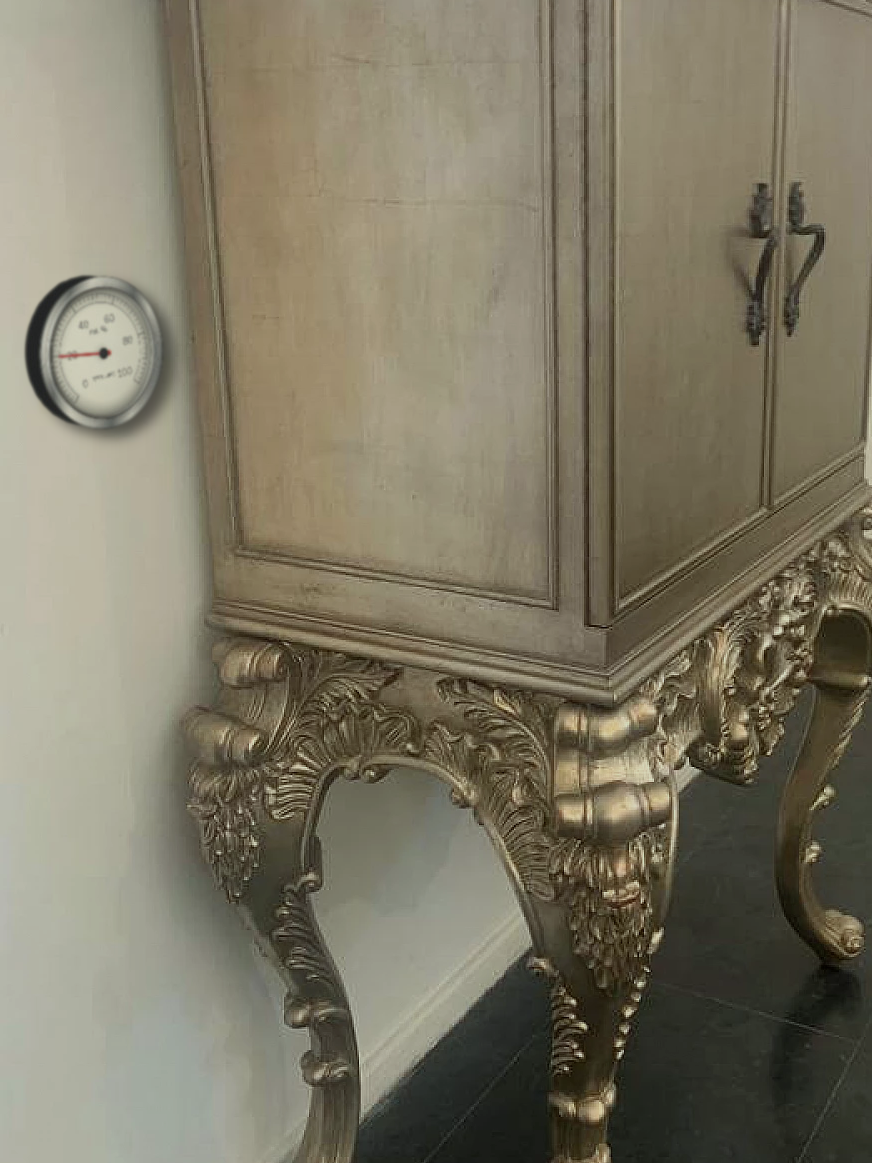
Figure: 20 %
